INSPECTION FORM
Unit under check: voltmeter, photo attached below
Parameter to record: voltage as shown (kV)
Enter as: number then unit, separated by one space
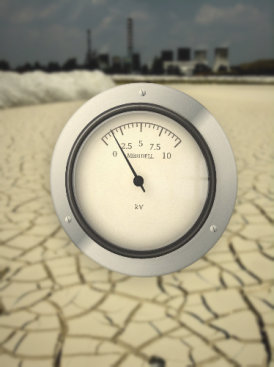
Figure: 1.5 kV
